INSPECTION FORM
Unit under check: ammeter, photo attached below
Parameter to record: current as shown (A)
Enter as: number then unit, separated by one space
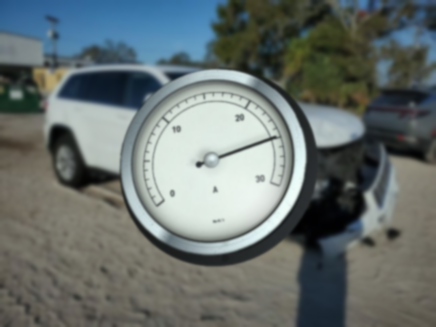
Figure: 25 A
